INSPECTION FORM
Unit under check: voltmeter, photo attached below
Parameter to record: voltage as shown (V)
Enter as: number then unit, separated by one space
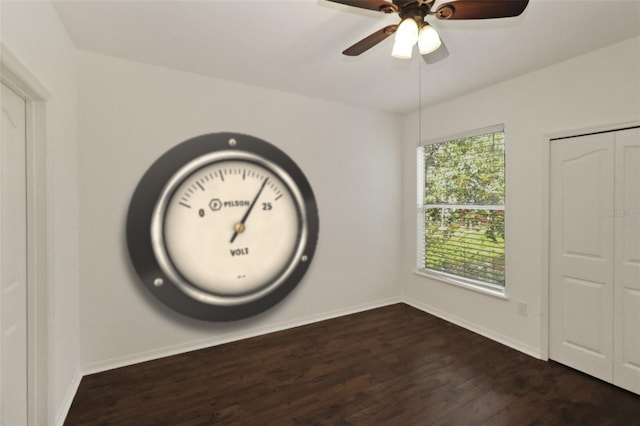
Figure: 20 V
